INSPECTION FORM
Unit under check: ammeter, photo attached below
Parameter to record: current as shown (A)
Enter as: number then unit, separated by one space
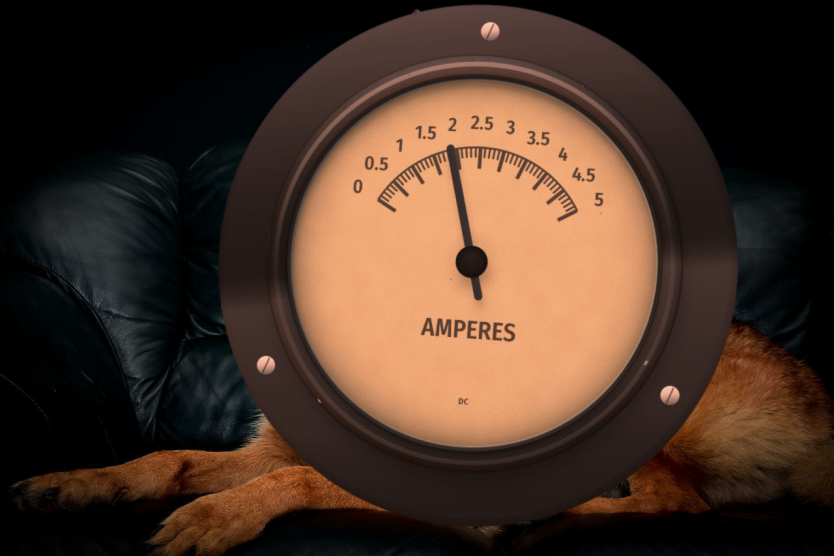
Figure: 1.9 A
